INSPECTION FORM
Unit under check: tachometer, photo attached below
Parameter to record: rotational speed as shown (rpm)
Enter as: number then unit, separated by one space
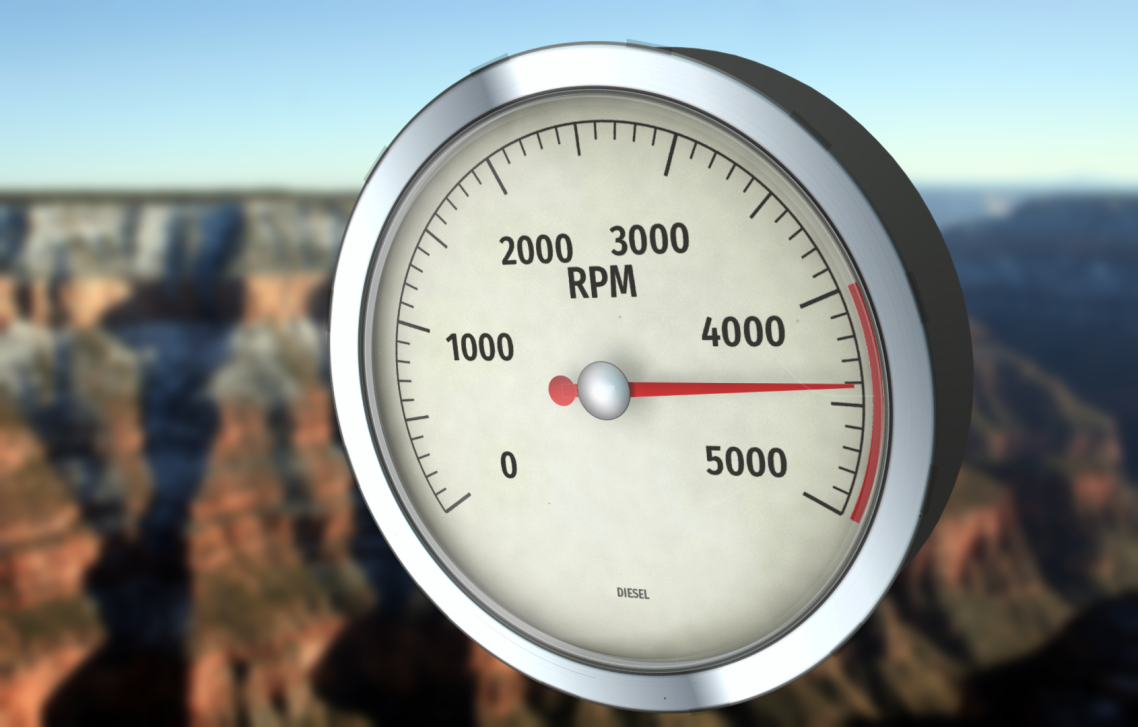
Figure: 4400 rpm
